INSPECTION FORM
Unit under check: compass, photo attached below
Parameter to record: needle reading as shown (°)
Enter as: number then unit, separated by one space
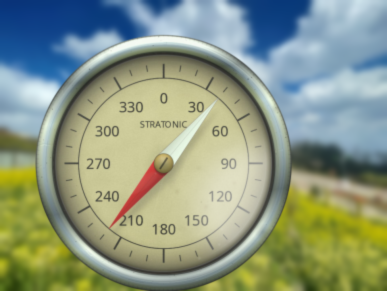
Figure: 220 °
